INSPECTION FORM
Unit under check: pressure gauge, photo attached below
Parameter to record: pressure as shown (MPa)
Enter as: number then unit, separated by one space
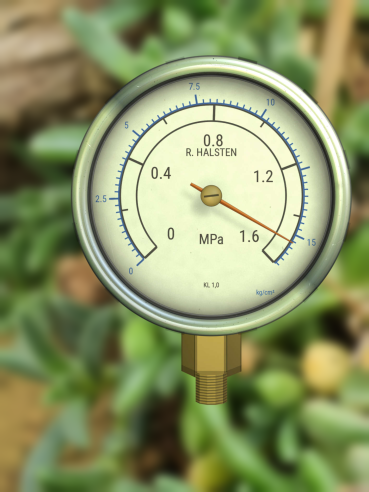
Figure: 1.5 MPa
